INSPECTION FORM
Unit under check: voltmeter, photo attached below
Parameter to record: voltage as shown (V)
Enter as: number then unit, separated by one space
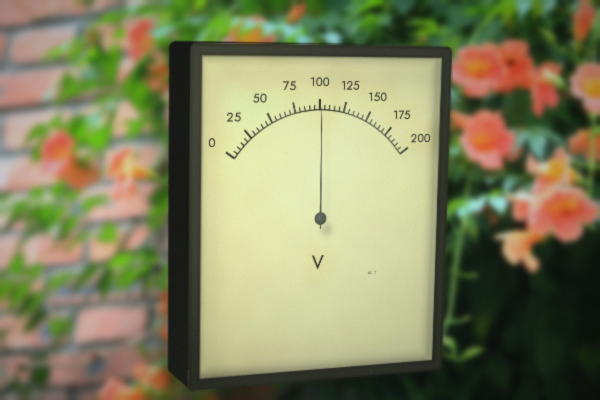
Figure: 100 V
